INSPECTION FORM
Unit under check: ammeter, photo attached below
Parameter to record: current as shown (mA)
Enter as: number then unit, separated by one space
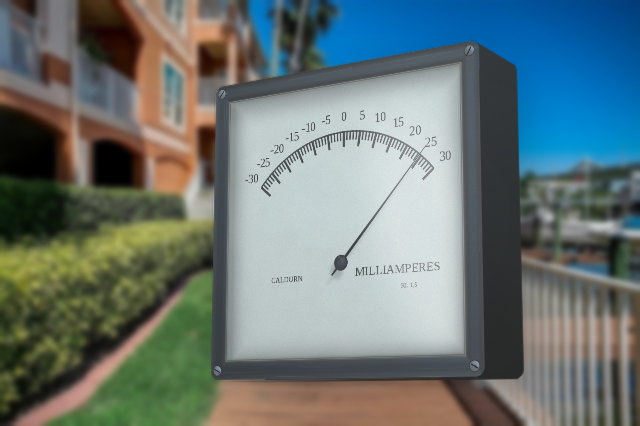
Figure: 25 mA
